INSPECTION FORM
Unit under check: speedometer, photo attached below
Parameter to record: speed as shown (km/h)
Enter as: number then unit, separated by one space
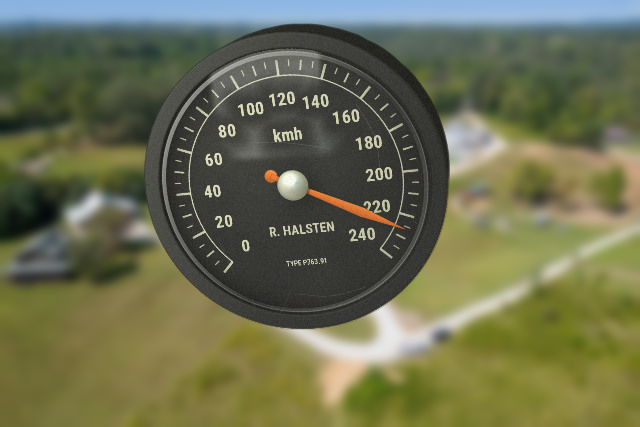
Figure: 225 km/h
